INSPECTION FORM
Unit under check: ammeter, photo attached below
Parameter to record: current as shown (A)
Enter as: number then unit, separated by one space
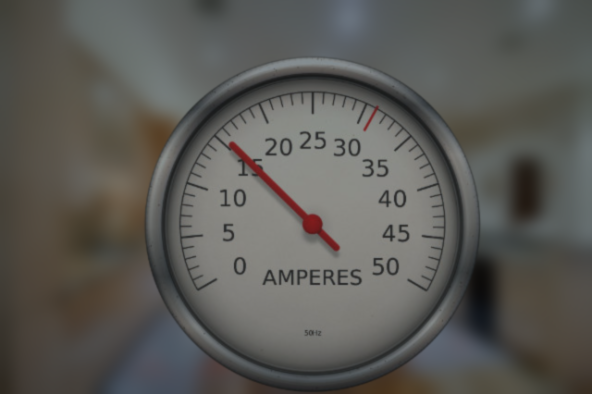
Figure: 15.5 A
